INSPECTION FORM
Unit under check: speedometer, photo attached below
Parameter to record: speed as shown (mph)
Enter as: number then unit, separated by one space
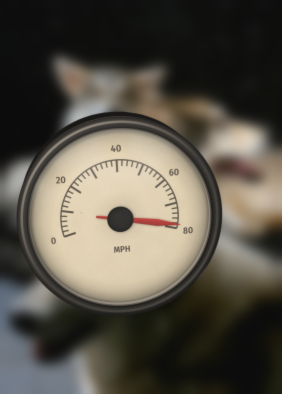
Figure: 78 mph
